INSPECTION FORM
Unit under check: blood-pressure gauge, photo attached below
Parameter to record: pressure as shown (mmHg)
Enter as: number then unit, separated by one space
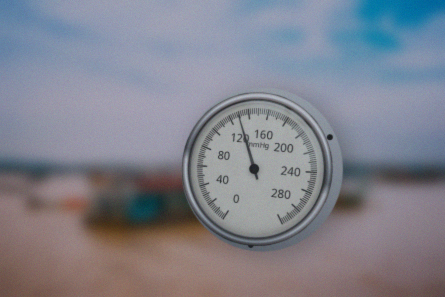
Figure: 130 mmHg
